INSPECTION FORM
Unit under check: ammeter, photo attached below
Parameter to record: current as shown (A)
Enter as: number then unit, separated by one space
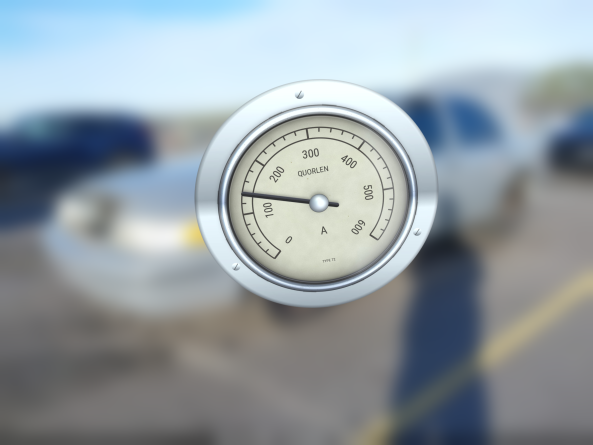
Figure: 140 A
